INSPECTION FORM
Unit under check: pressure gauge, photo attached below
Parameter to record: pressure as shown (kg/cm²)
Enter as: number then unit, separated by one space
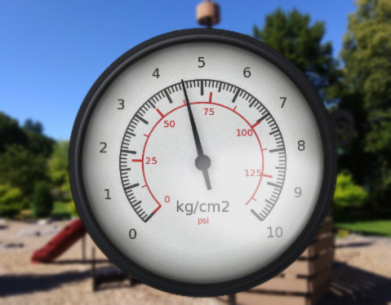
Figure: 4.5 kg/cm²
